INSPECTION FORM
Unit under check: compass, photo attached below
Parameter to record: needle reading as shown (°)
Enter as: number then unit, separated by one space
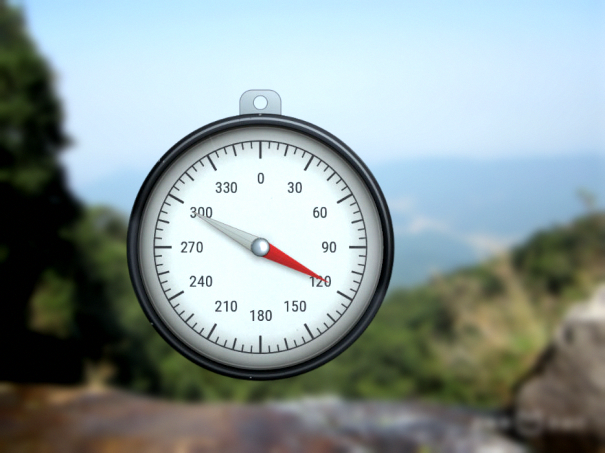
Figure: 117.5 °
